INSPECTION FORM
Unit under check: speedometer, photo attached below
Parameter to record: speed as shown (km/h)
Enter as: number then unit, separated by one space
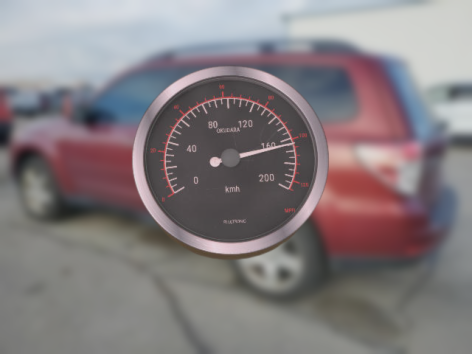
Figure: 165 km/h
